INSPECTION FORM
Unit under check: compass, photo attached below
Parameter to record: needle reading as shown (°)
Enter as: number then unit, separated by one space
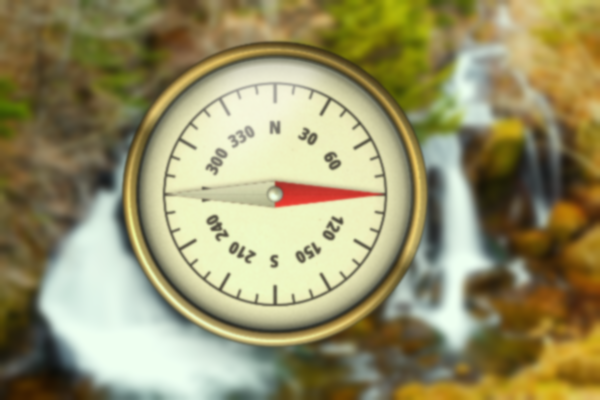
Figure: 90 °
